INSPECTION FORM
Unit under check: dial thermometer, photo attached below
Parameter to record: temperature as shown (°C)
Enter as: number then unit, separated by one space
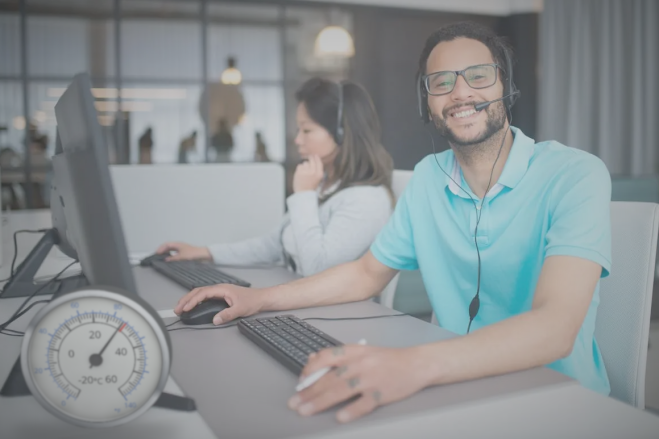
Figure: 30 °C
